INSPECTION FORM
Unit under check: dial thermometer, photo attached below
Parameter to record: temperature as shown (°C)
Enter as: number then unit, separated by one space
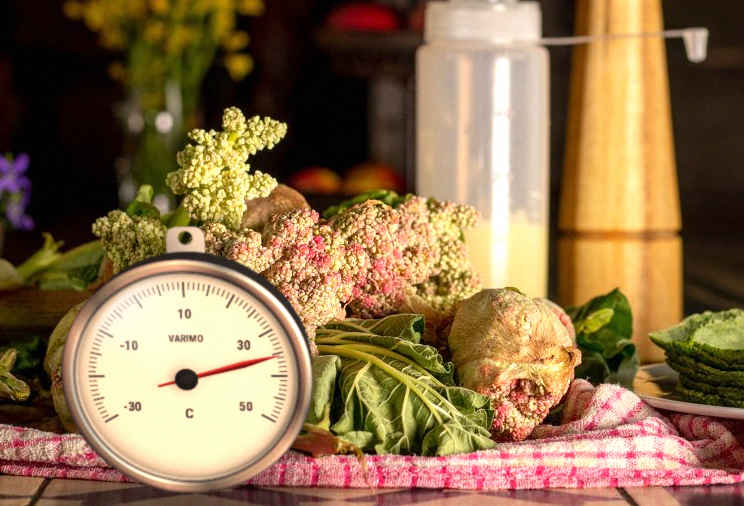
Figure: 35 °C
